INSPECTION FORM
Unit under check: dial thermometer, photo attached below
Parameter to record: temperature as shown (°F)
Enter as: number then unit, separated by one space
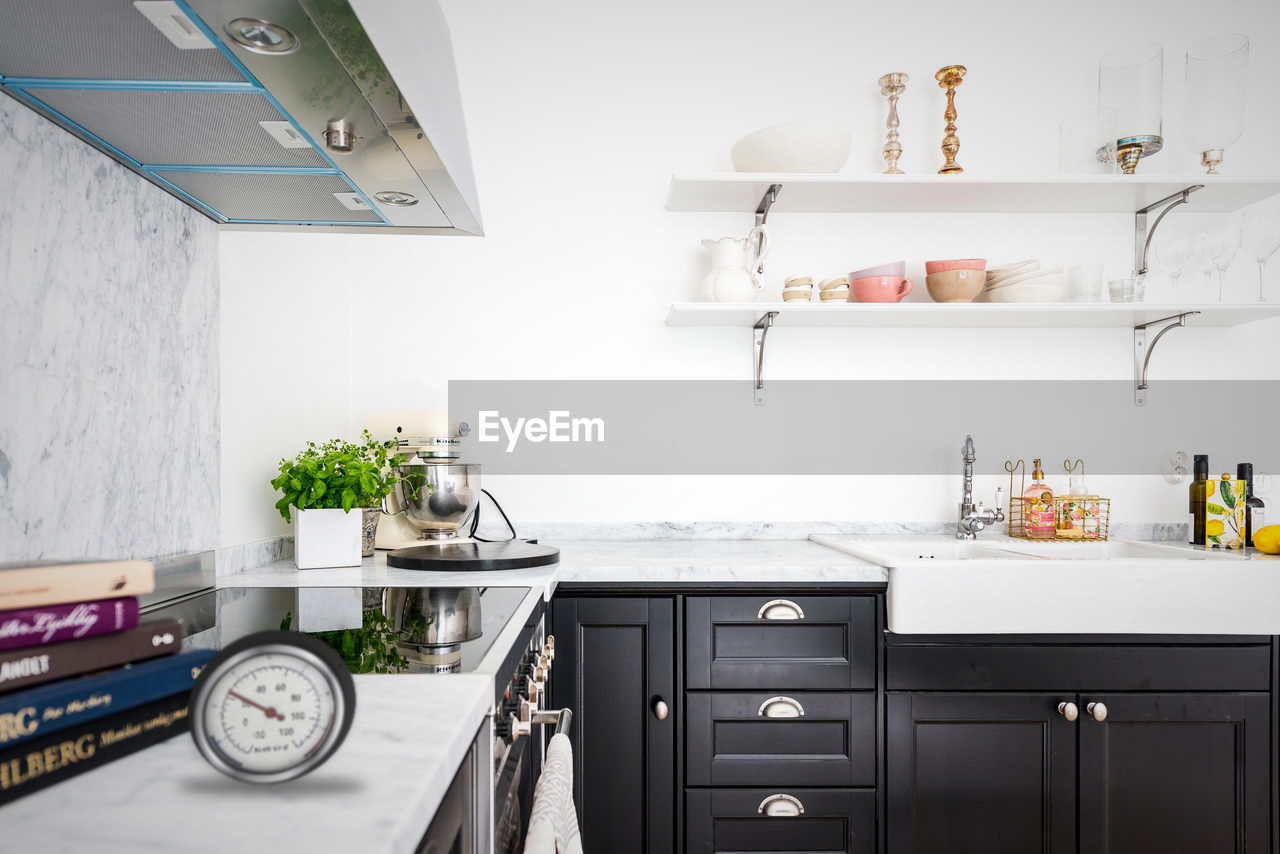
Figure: 24 °F
